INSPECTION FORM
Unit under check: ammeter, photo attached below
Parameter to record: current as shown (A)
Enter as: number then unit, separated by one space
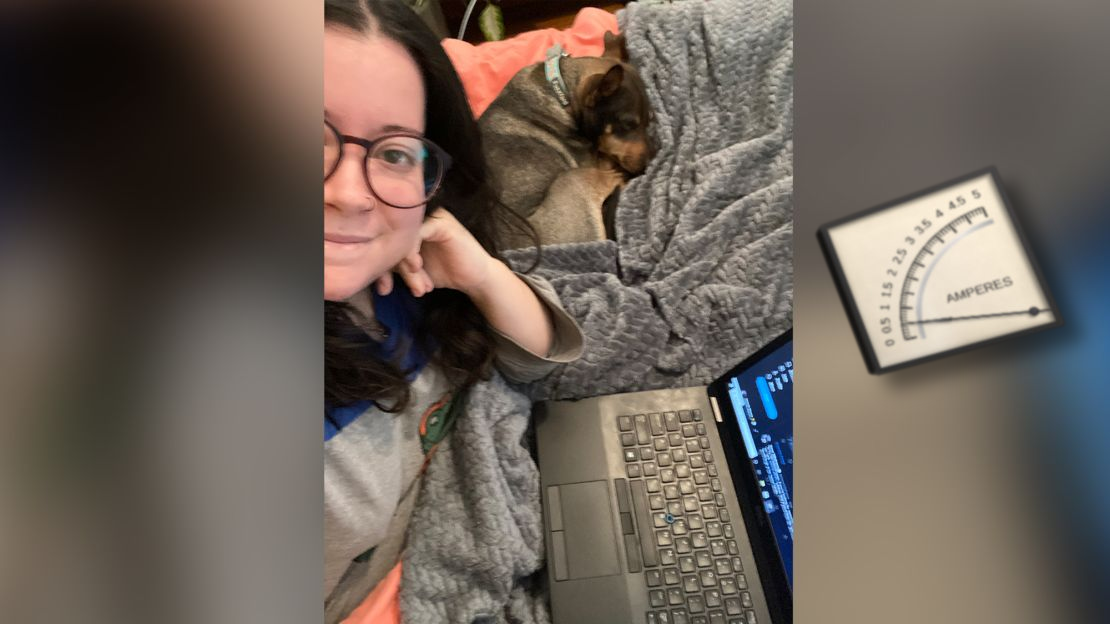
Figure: 0.5 A
